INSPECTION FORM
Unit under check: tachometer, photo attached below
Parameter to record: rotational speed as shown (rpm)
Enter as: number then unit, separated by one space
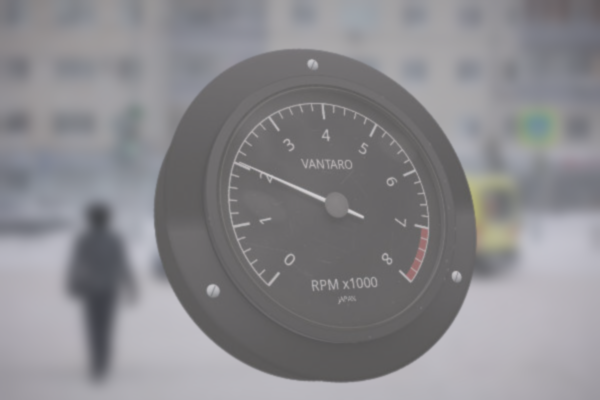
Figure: 2000 rpm
